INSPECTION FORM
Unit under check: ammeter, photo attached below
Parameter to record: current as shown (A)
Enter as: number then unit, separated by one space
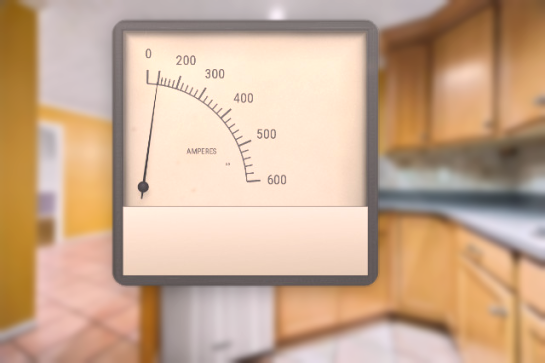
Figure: 100 A
